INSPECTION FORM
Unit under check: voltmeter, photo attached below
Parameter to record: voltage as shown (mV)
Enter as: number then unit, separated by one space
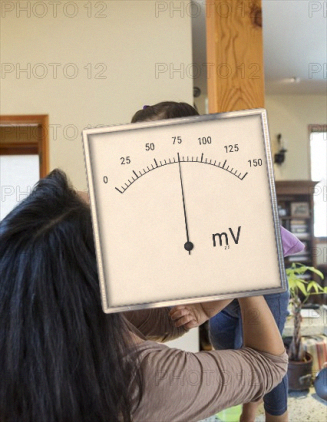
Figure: 75 mV
